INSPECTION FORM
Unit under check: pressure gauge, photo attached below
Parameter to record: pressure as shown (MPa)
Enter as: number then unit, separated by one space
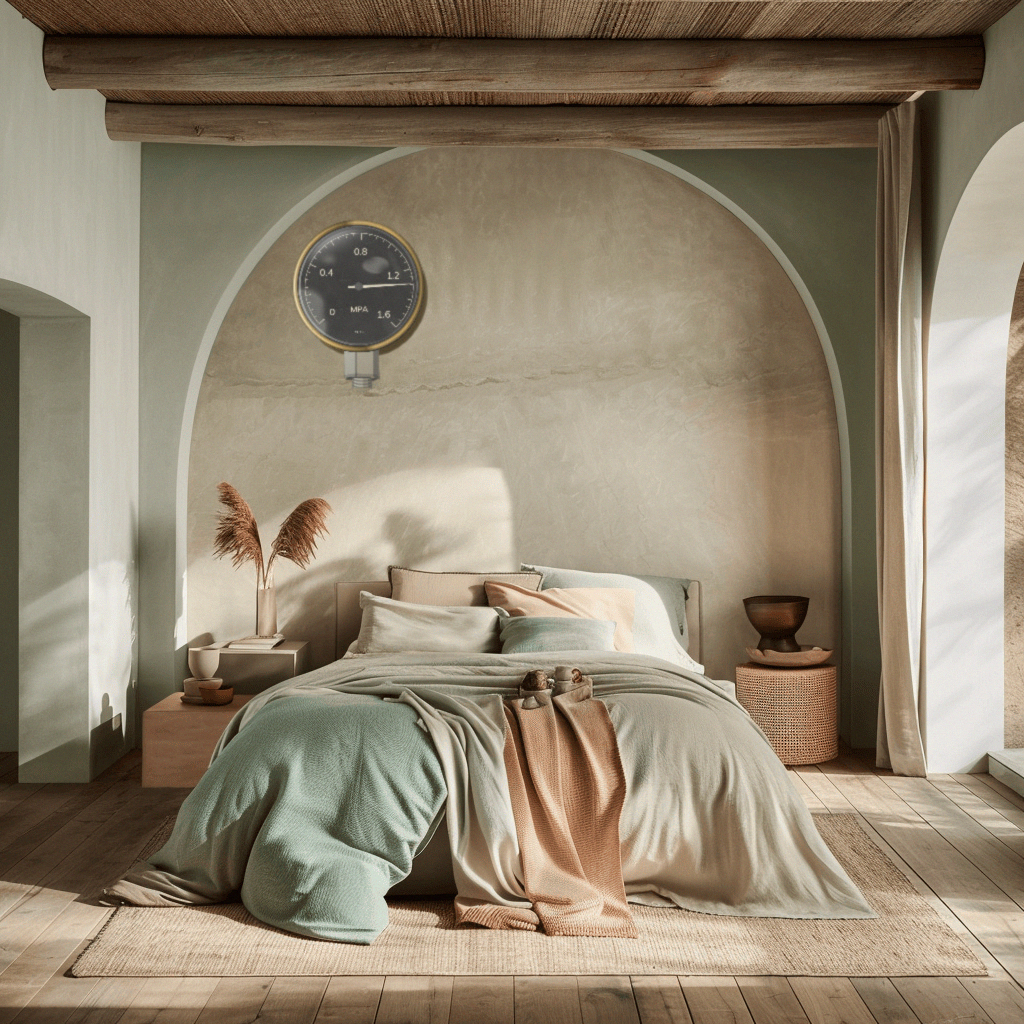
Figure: 1.3 MPa
